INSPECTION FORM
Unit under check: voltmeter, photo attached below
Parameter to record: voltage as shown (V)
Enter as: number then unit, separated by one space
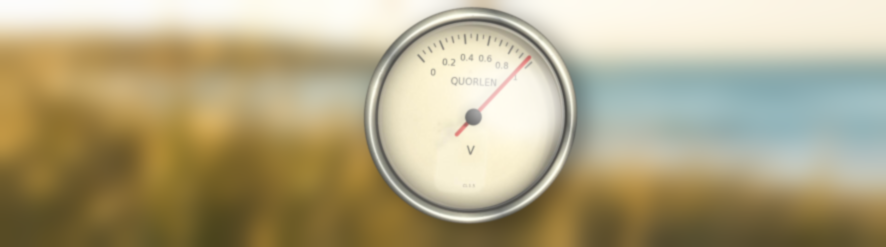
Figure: 0.95 V
